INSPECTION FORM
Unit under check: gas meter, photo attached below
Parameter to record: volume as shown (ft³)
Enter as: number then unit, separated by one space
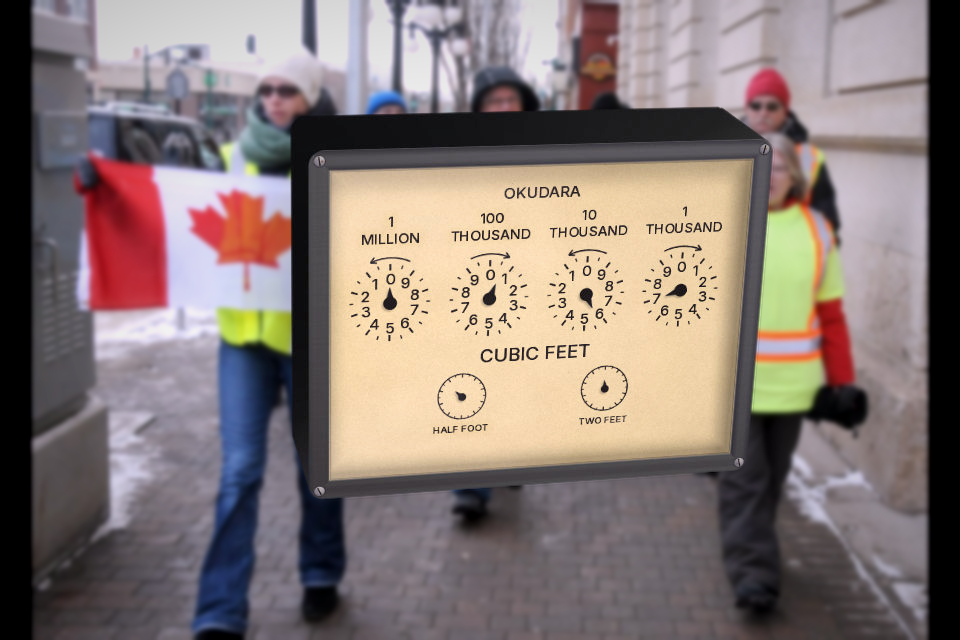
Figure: 5700 ft³
